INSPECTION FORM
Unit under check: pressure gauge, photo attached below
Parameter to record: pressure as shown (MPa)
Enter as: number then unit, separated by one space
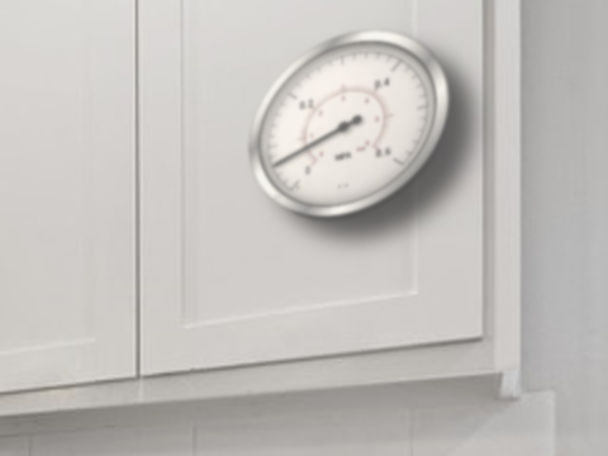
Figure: 0.06 MPa
